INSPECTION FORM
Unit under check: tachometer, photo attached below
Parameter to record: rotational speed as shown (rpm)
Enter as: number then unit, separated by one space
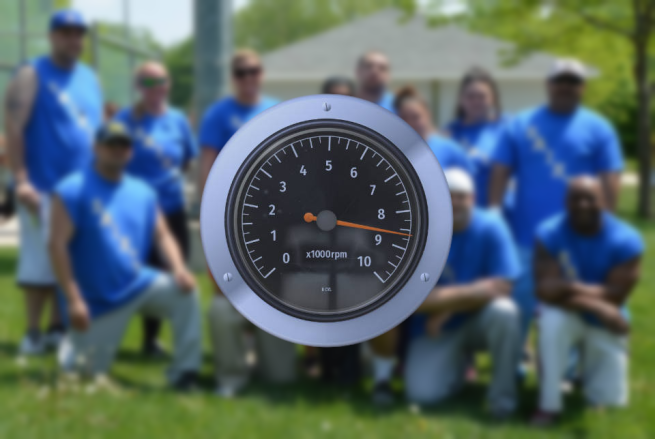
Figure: 8625 rpm
